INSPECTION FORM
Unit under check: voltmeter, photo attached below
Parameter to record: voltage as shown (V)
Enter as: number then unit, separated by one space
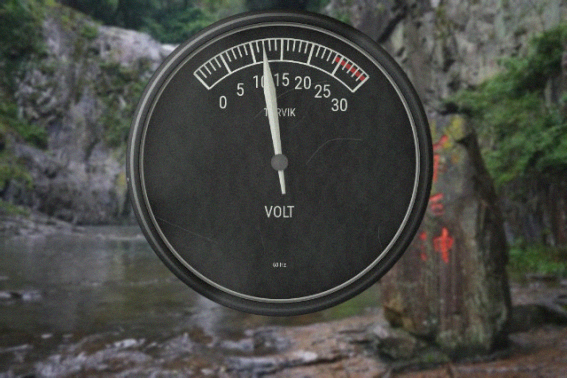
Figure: 12 V
